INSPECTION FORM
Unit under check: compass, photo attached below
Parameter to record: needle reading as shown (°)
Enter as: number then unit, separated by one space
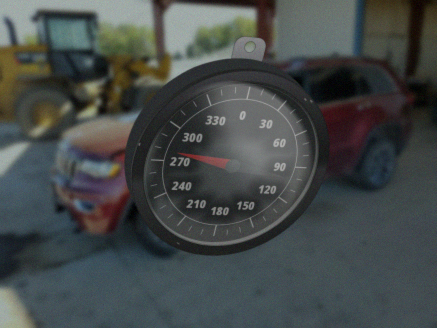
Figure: 280 °
